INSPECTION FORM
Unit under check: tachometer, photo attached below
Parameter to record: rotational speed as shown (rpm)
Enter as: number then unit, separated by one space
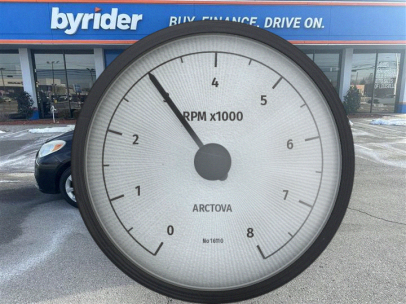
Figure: 3000 rpm
